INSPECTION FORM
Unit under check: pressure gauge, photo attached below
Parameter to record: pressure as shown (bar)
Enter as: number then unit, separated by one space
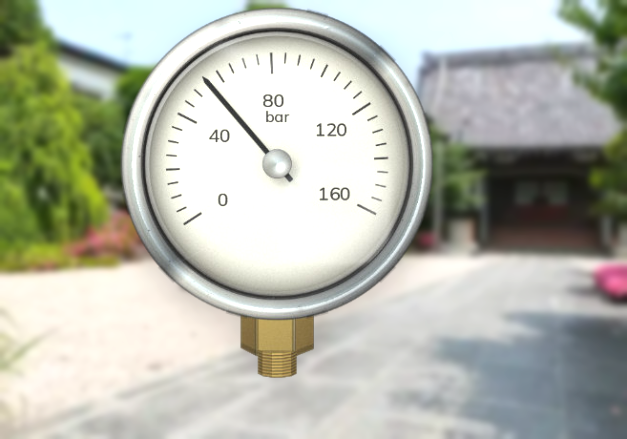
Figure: 55 bar
